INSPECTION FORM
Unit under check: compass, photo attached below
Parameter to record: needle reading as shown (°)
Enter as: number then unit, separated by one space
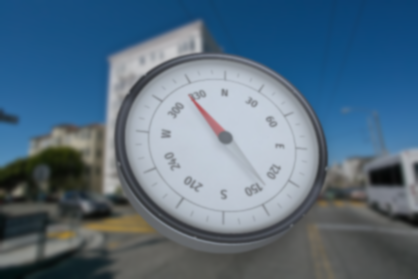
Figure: 320 °
